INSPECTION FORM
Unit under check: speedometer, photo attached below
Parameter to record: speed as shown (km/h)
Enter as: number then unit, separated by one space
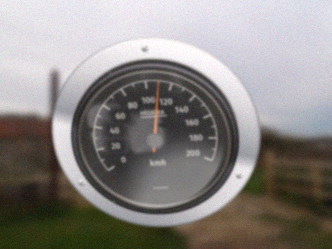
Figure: 110 km/h
